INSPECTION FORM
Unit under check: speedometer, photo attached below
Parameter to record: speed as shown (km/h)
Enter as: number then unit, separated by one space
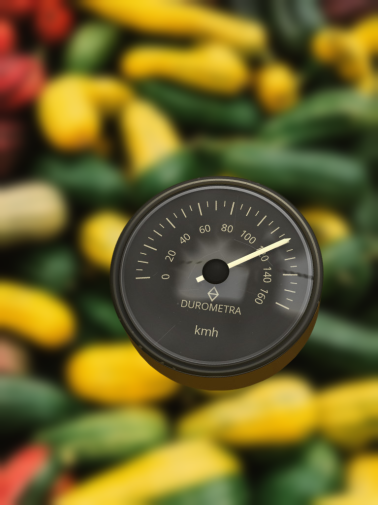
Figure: 120 km/h
